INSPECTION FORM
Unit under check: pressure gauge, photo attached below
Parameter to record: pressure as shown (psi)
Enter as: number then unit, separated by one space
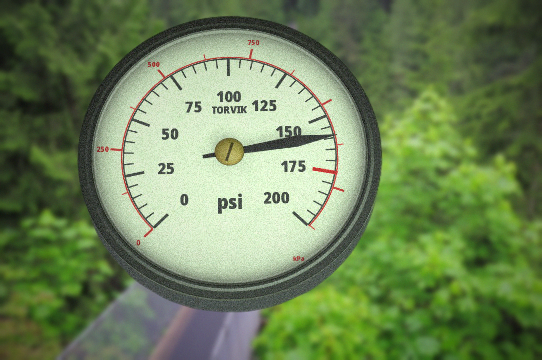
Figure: 160 psi
